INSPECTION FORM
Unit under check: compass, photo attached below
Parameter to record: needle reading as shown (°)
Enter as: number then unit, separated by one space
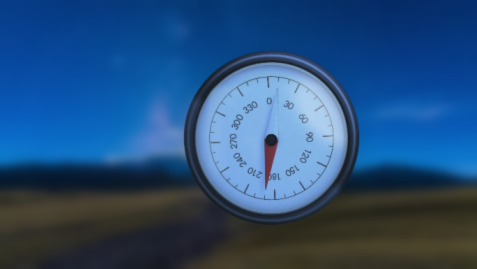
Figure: 190 °
